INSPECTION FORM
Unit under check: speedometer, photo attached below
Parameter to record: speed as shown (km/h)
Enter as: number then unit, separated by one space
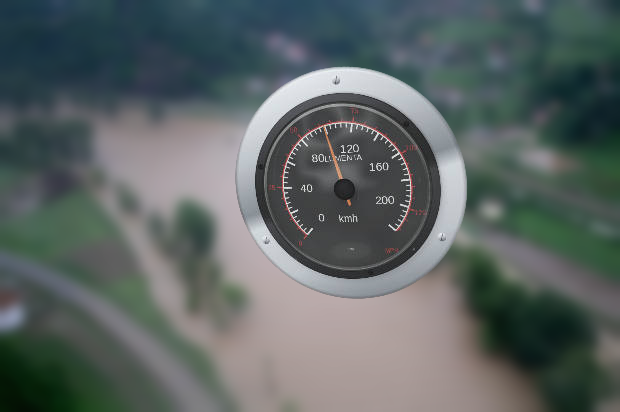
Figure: 100 km/h
